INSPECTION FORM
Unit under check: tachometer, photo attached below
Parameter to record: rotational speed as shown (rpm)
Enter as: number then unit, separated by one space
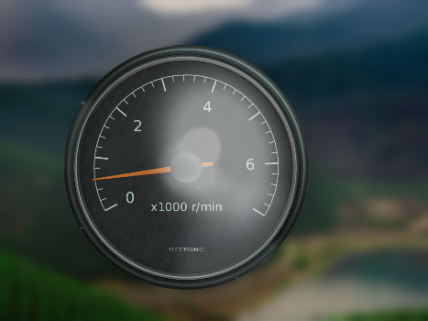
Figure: 600 rpm
